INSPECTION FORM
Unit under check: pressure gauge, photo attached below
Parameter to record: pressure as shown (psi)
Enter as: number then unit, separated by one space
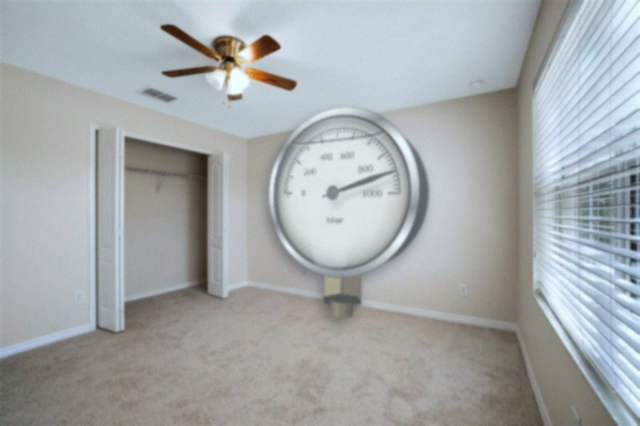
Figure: 900 psi
